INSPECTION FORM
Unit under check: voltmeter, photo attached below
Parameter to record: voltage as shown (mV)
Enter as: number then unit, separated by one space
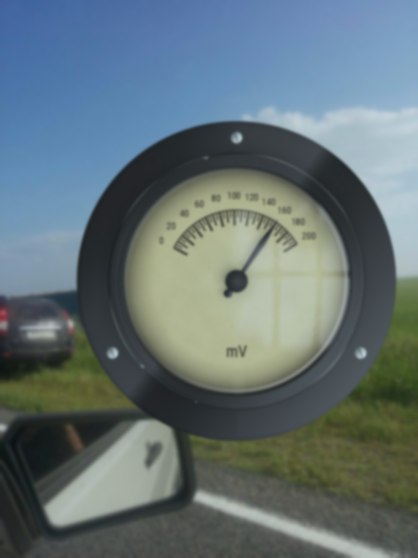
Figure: 160 mV
